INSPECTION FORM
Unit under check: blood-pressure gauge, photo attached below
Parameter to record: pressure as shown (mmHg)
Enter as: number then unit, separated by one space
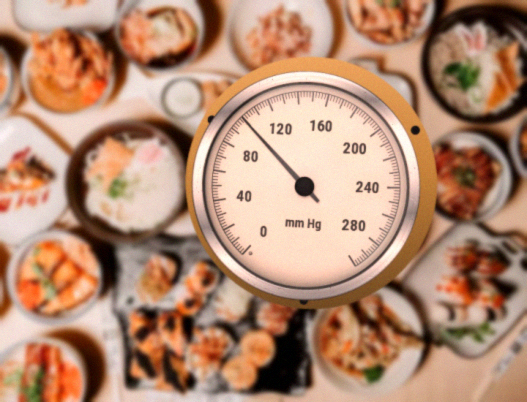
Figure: 100 mmHg
